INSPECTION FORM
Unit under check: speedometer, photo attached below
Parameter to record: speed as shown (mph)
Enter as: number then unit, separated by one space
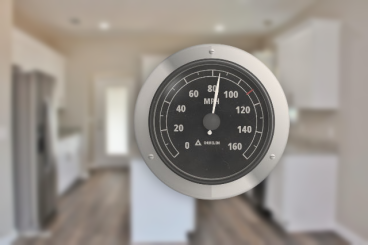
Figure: 85 mph
